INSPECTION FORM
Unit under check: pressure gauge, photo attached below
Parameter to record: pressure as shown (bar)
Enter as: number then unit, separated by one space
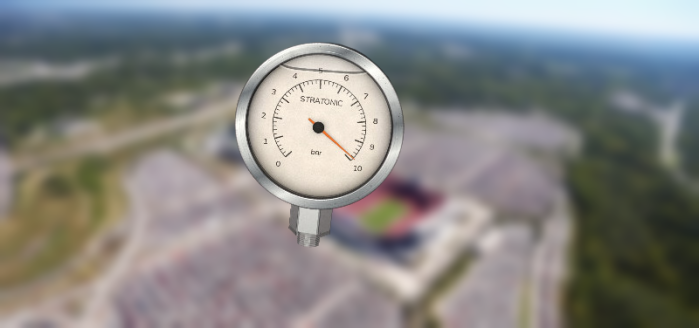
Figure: 9.8 bar
